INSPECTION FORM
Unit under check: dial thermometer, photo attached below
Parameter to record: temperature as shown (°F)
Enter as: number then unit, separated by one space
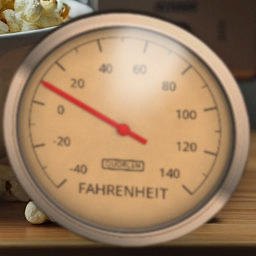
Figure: 10 °F
